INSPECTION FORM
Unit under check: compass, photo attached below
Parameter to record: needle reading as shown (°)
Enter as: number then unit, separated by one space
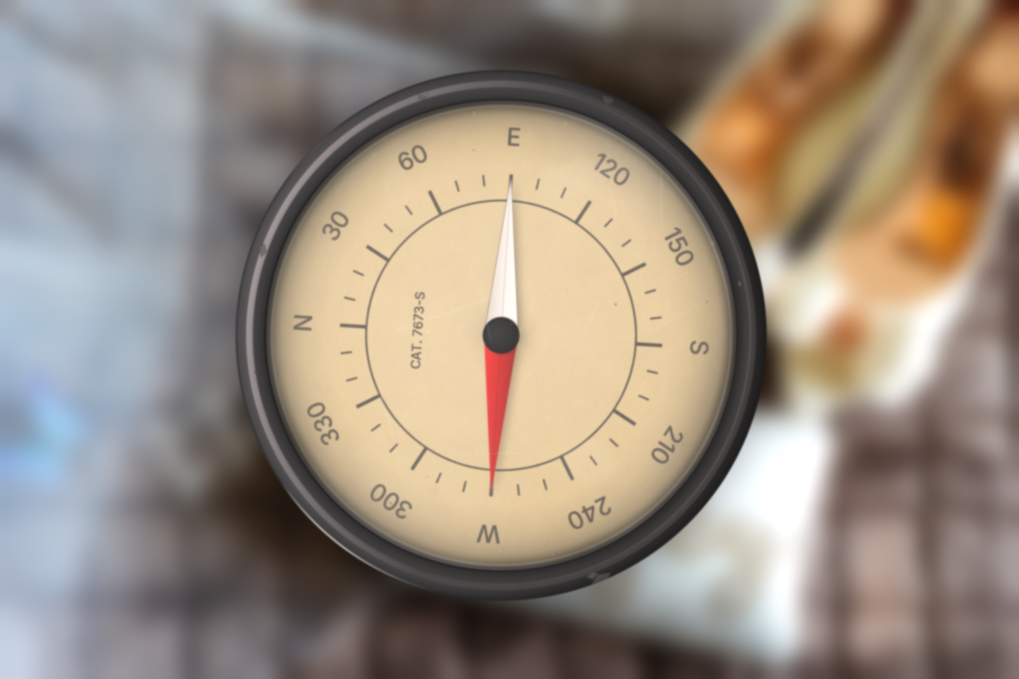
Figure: 270 °
